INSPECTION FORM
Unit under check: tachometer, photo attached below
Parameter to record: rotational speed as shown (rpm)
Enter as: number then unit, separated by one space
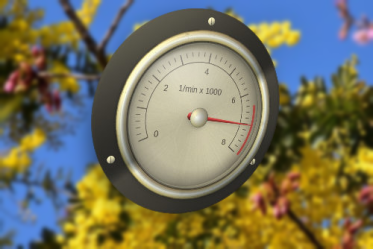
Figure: 7000 rpm
